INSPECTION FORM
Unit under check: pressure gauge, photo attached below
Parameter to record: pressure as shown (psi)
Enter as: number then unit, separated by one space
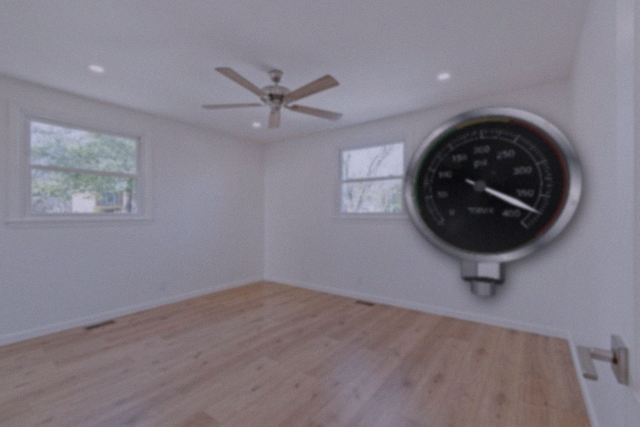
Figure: 375 psi
